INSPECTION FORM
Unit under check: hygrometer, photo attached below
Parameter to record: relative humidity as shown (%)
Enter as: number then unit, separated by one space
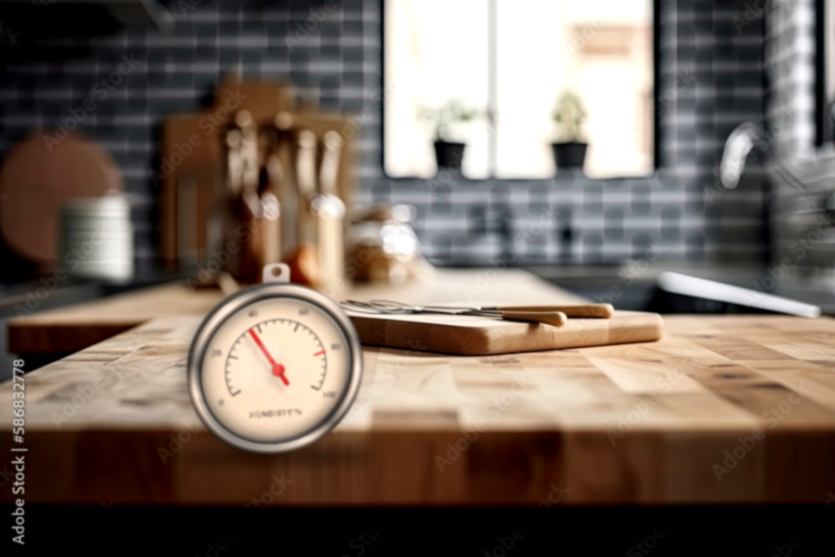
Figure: 36 %
